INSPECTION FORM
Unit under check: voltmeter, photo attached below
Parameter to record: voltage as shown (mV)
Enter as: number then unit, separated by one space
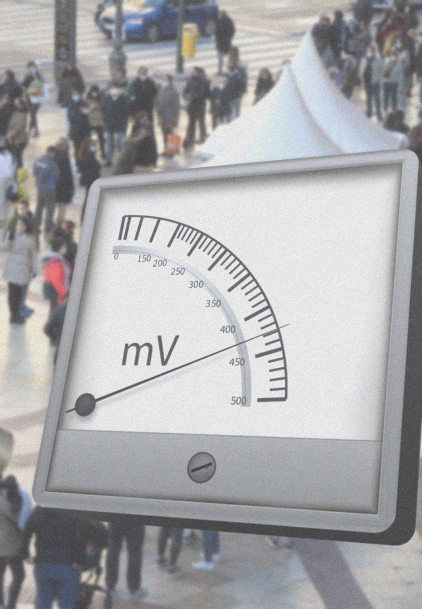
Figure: 430 mV
